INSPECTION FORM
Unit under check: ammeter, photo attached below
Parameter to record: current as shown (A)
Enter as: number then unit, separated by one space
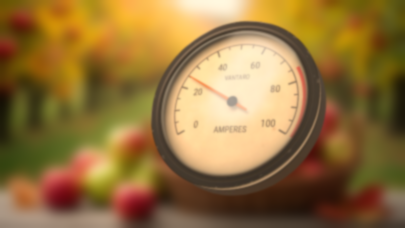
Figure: 25 A
